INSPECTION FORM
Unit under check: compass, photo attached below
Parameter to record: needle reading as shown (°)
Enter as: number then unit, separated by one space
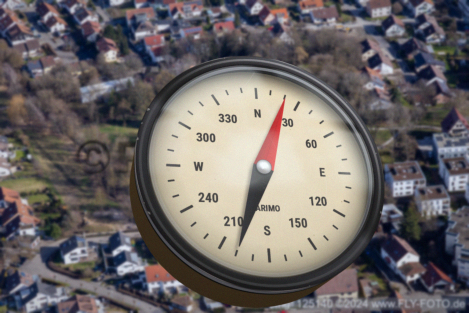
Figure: 20 °
